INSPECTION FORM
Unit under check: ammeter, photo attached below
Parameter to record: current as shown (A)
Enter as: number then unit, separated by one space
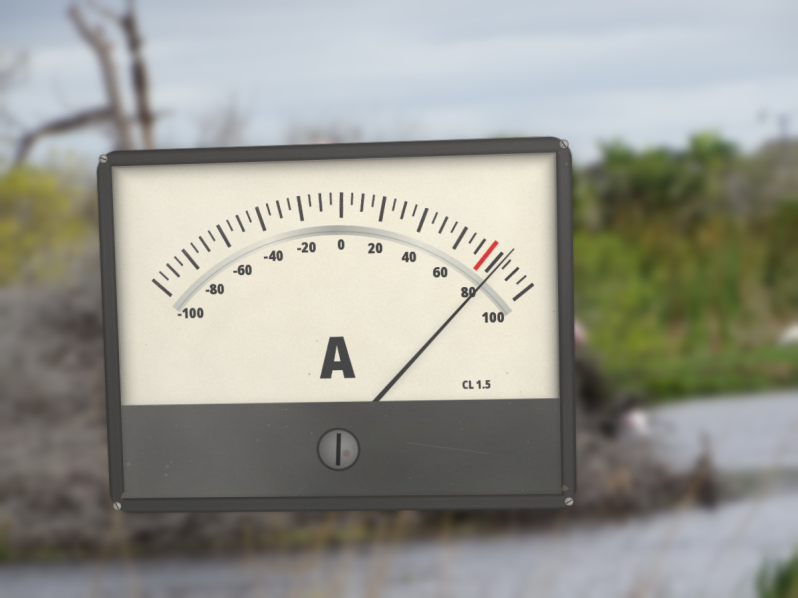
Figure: 82.5 A
